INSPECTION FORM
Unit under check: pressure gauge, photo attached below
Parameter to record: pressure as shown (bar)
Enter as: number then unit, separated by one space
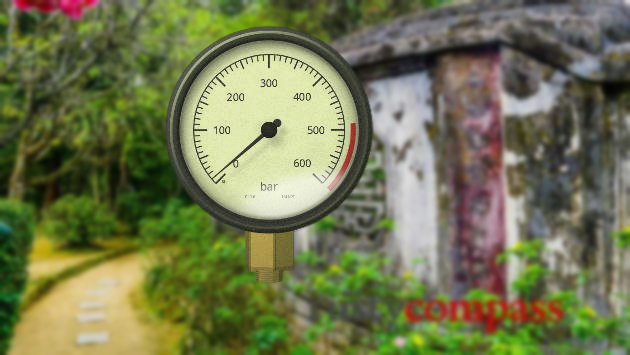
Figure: 10 bar
